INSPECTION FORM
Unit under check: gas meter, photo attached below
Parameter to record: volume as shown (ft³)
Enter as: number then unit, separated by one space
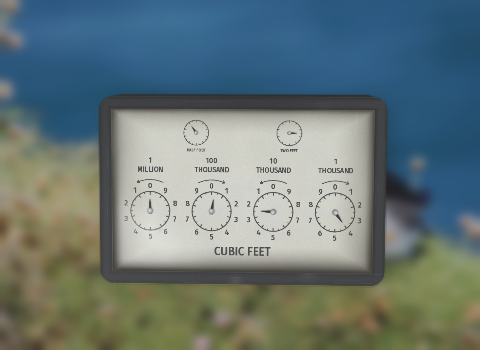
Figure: 2400 ft³
